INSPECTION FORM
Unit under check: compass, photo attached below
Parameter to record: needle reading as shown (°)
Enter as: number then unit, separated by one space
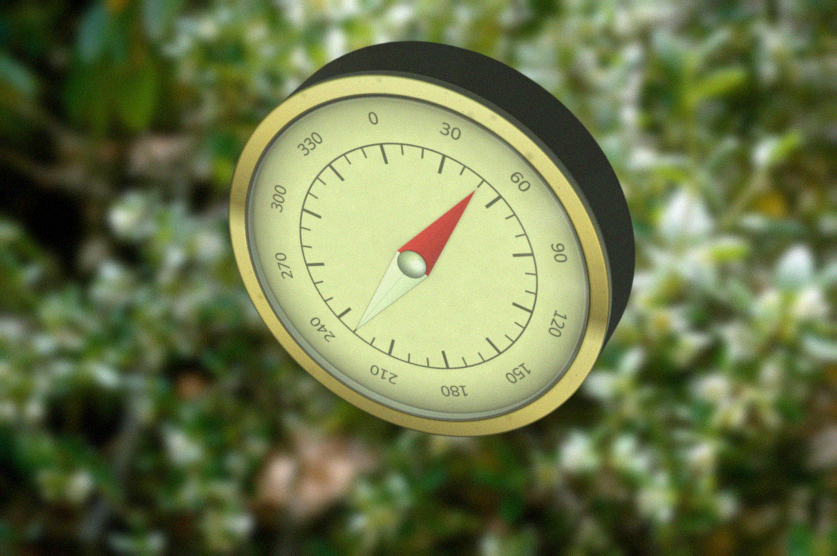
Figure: 50 °
